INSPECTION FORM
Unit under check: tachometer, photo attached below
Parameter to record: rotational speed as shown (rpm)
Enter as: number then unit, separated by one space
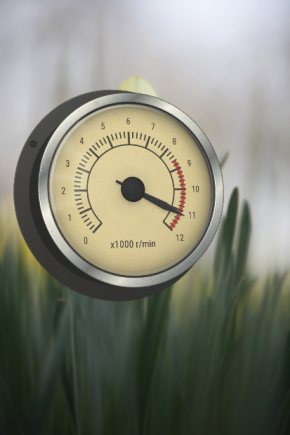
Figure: 11200 rpm
